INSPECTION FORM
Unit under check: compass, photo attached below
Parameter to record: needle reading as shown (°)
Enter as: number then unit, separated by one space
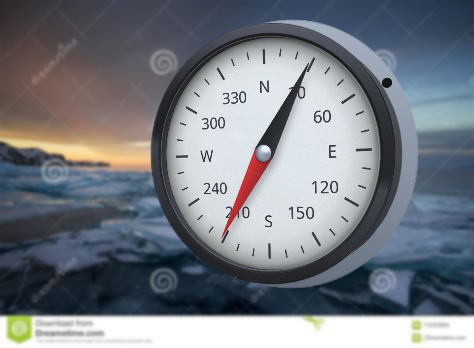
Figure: 210 °
